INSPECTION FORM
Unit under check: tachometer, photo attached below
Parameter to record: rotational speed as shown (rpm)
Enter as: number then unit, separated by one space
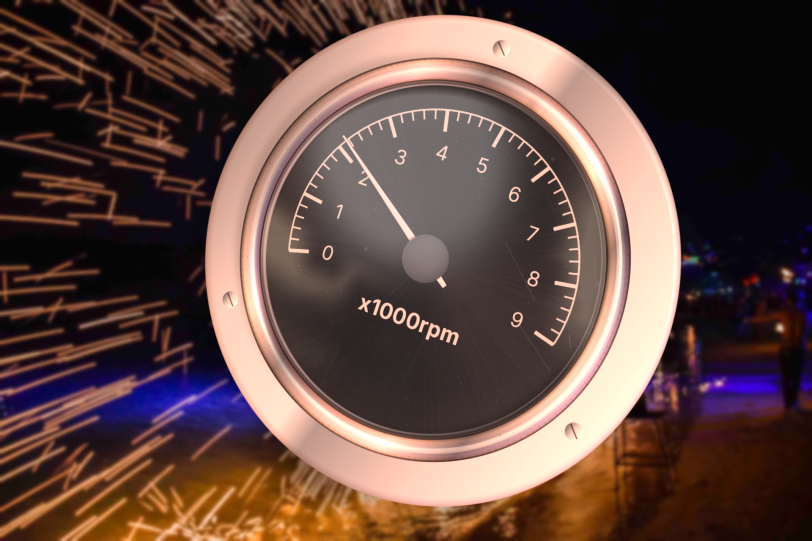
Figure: 2200 rpm
